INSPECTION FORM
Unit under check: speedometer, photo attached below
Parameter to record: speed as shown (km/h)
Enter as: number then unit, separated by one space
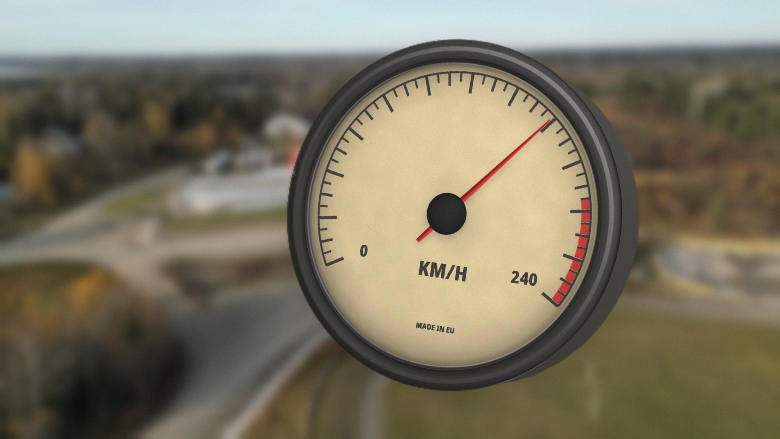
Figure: 160 km/h
